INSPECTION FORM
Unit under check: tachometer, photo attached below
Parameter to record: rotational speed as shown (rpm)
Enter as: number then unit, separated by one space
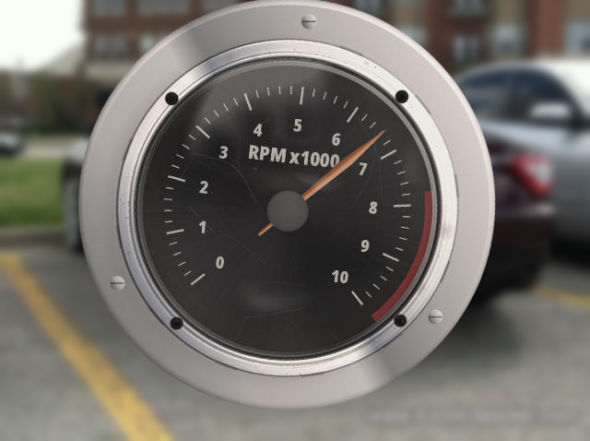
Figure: 6600 rpm
